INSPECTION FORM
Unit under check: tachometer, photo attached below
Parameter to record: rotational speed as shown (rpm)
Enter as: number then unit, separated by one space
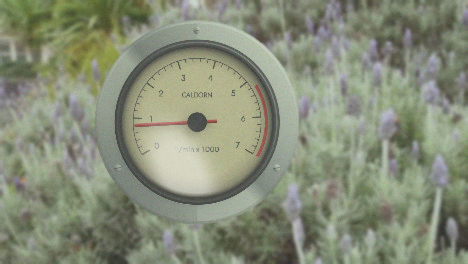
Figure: 800 rpm
